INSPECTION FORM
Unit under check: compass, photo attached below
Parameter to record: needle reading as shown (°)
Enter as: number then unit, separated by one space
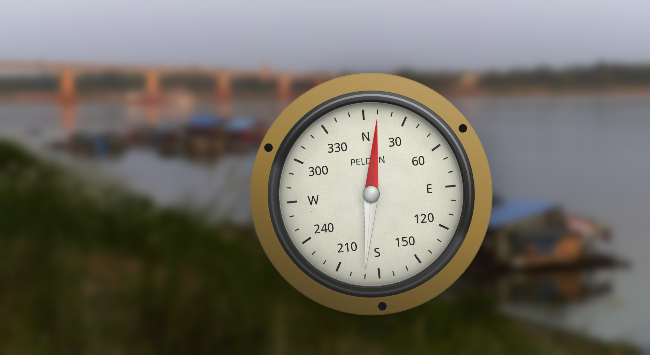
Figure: 10 °
